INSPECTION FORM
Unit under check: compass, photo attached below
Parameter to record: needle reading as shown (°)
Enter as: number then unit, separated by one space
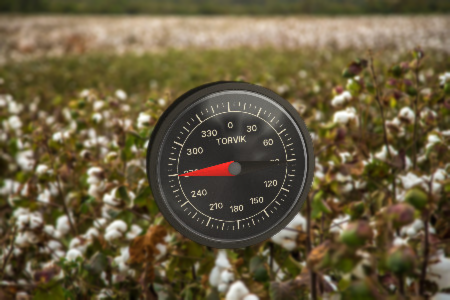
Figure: 270 °
